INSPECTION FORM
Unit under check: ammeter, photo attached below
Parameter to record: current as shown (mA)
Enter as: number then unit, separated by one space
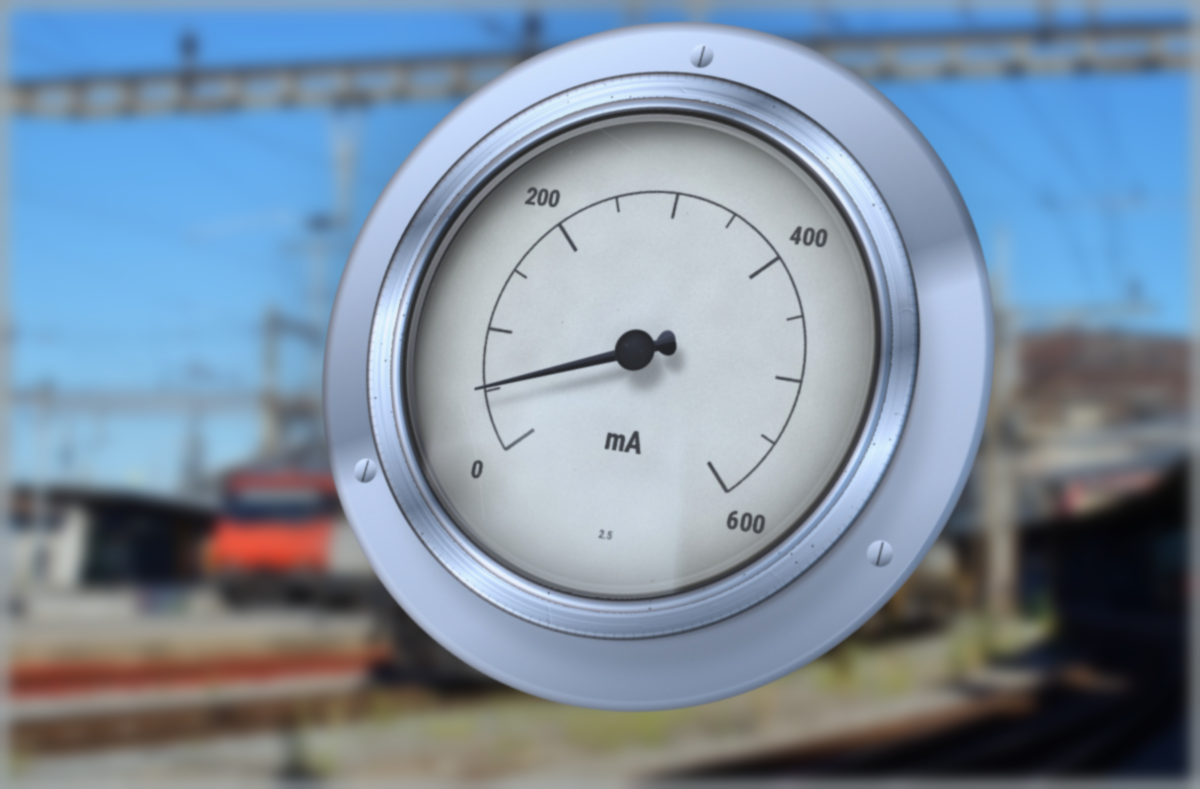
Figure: 50 mA
